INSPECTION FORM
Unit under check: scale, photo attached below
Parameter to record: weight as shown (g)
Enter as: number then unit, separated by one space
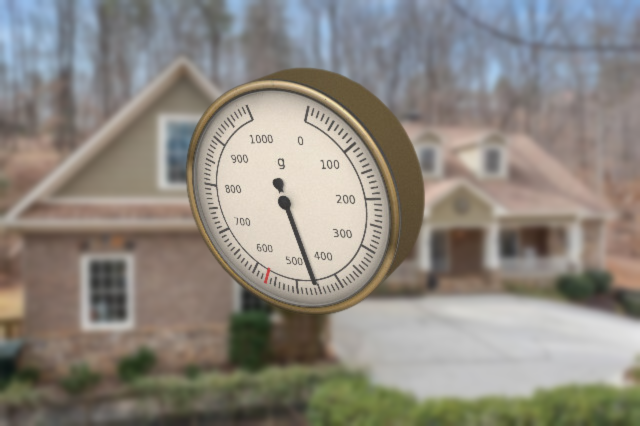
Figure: 450 g
